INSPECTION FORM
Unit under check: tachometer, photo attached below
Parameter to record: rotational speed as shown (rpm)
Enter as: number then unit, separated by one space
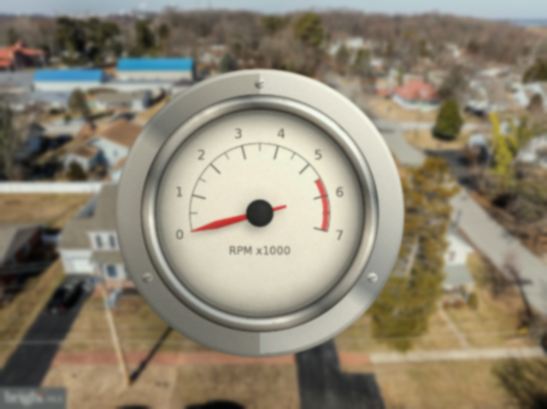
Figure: 0 rpm
